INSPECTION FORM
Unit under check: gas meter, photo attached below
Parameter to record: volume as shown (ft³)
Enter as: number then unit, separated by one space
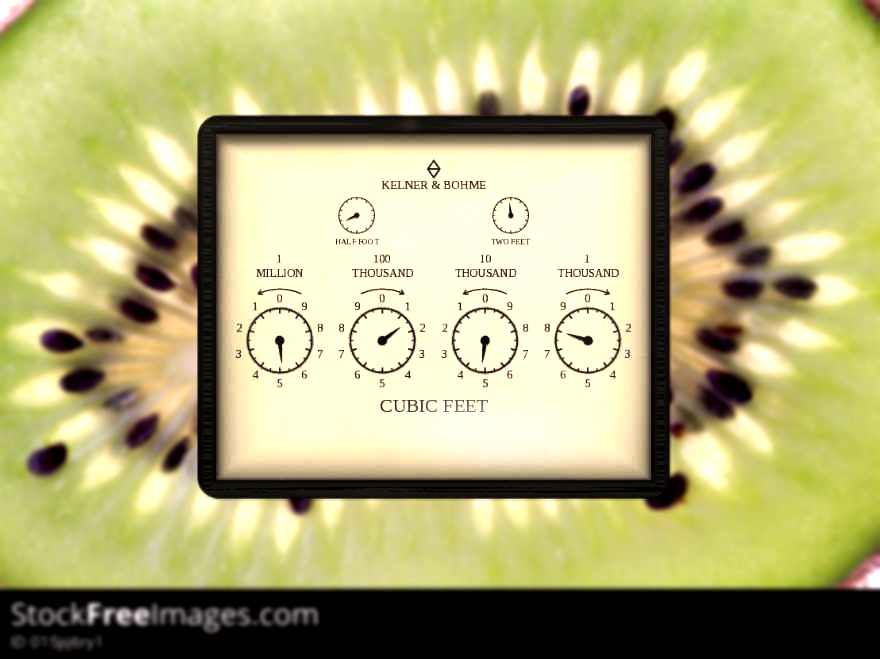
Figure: 514800 ft³
